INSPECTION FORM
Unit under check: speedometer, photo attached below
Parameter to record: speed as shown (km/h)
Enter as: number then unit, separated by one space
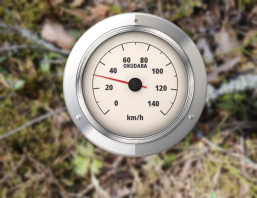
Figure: 30 km/h
